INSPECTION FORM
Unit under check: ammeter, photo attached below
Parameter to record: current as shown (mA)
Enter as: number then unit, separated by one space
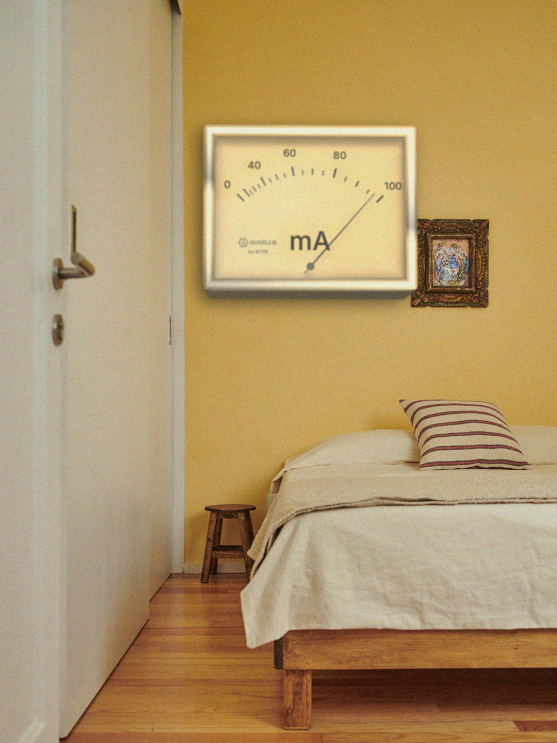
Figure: 97.5 mA
